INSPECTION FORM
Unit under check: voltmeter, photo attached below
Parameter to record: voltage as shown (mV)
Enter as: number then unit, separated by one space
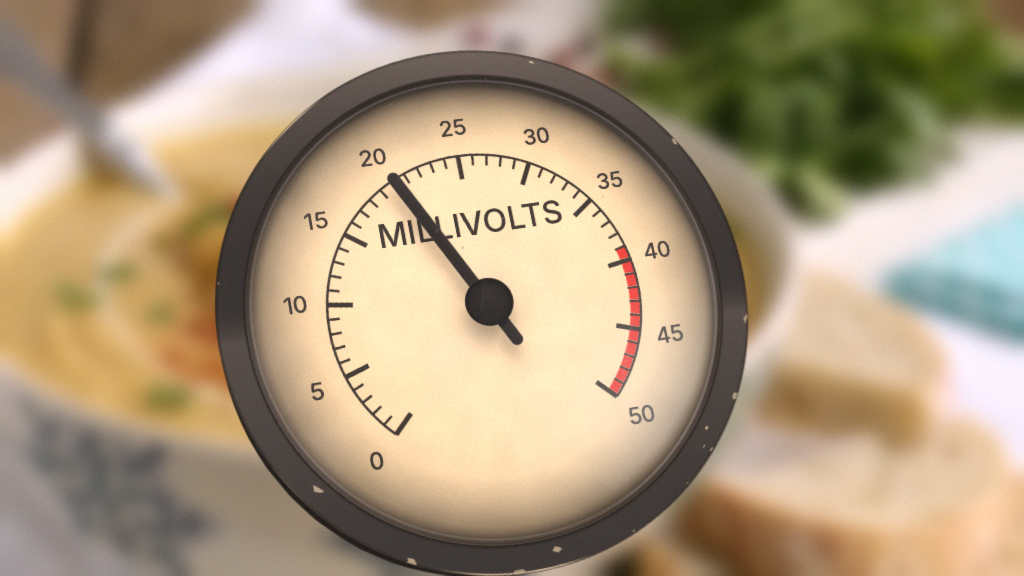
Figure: 20 mV
